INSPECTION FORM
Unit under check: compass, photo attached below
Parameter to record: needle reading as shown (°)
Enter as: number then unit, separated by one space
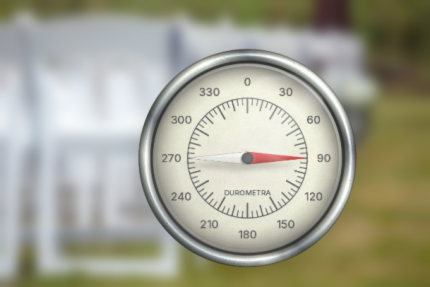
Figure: 90 °
